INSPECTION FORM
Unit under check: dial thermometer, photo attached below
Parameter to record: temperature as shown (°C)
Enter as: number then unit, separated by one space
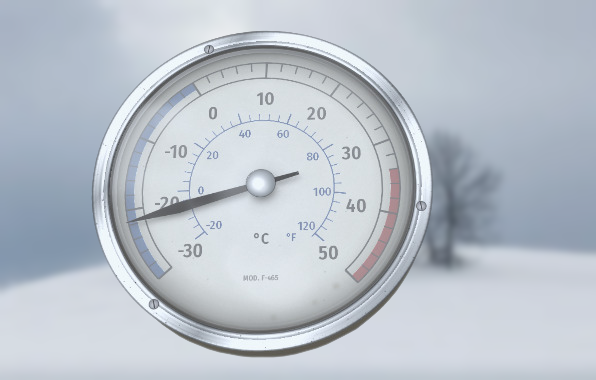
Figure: -22 °C
